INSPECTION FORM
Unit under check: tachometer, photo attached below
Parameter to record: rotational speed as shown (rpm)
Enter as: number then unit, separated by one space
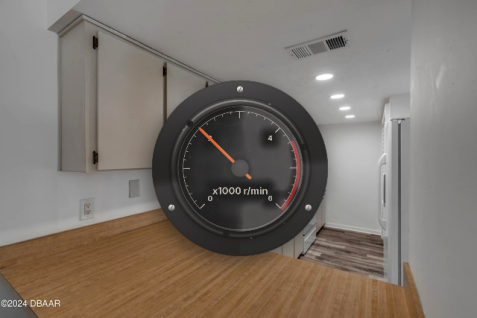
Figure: 2000 rpm
